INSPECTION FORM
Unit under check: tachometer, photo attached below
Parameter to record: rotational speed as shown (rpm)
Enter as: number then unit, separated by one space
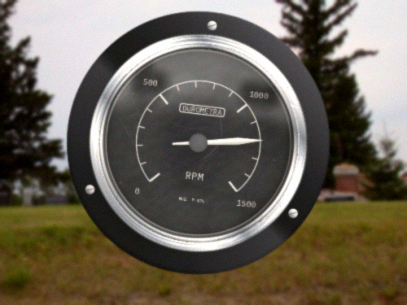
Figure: 1200 rpm
